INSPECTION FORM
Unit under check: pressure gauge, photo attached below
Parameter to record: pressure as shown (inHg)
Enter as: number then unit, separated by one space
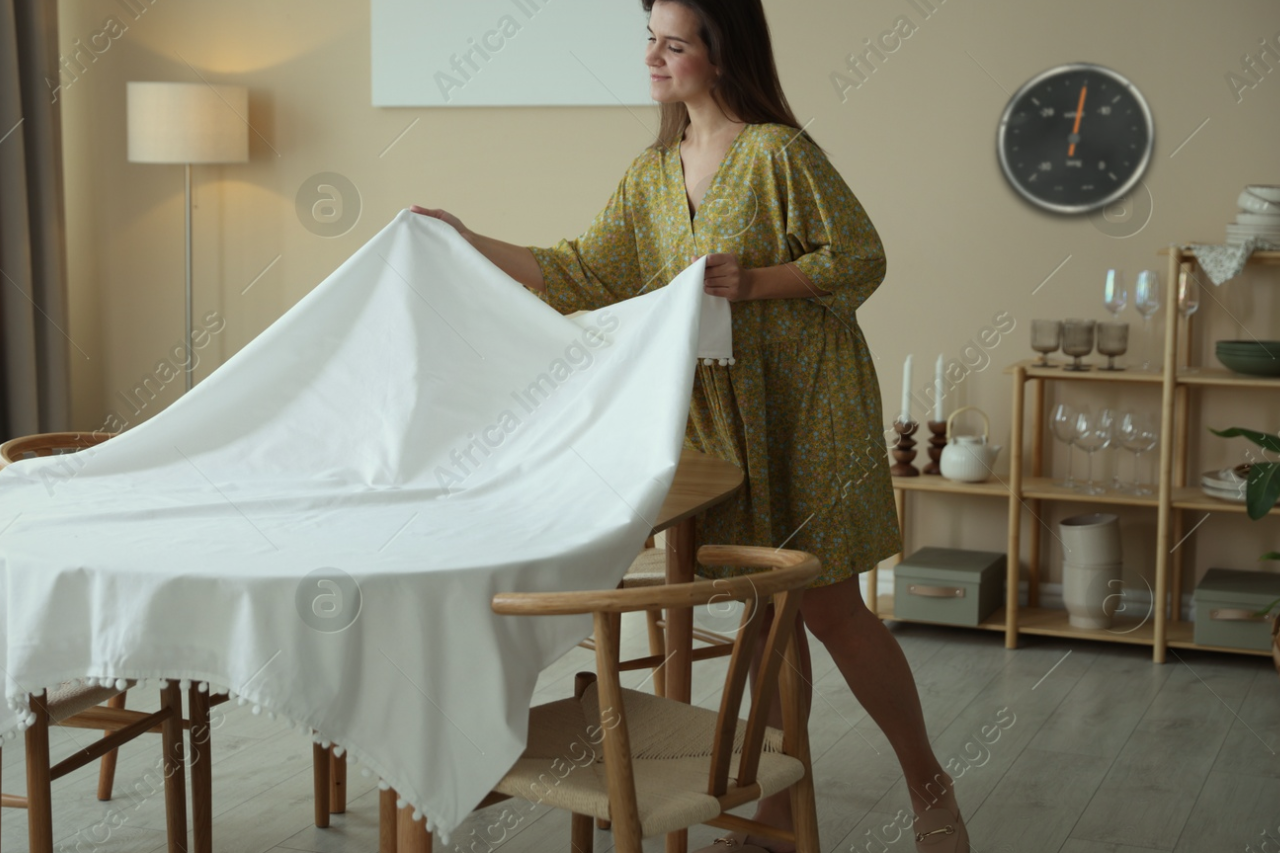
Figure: -14 inHg
